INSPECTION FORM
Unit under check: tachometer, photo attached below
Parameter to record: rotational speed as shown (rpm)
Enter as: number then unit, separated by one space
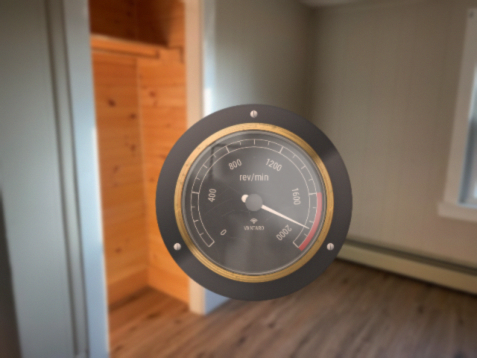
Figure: 1850 rpm
